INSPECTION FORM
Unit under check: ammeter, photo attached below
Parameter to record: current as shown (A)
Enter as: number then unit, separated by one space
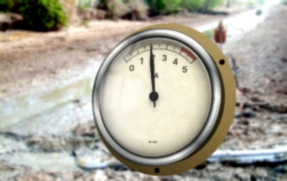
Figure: 2 A
